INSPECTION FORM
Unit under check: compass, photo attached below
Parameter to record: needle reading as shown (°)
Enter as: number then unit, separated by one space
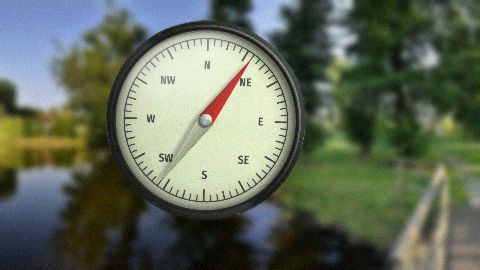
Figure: 35 °
